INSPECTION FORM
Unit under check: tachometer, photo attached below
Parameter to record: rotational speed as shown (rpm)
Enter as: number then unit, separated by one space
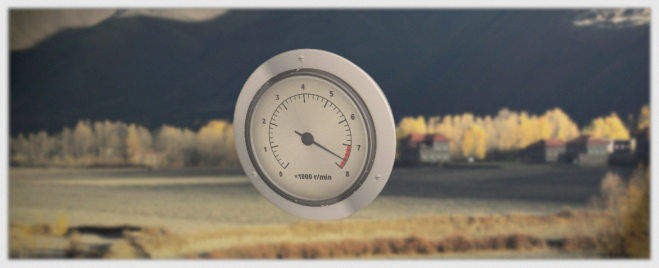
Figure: 7600 rpm
